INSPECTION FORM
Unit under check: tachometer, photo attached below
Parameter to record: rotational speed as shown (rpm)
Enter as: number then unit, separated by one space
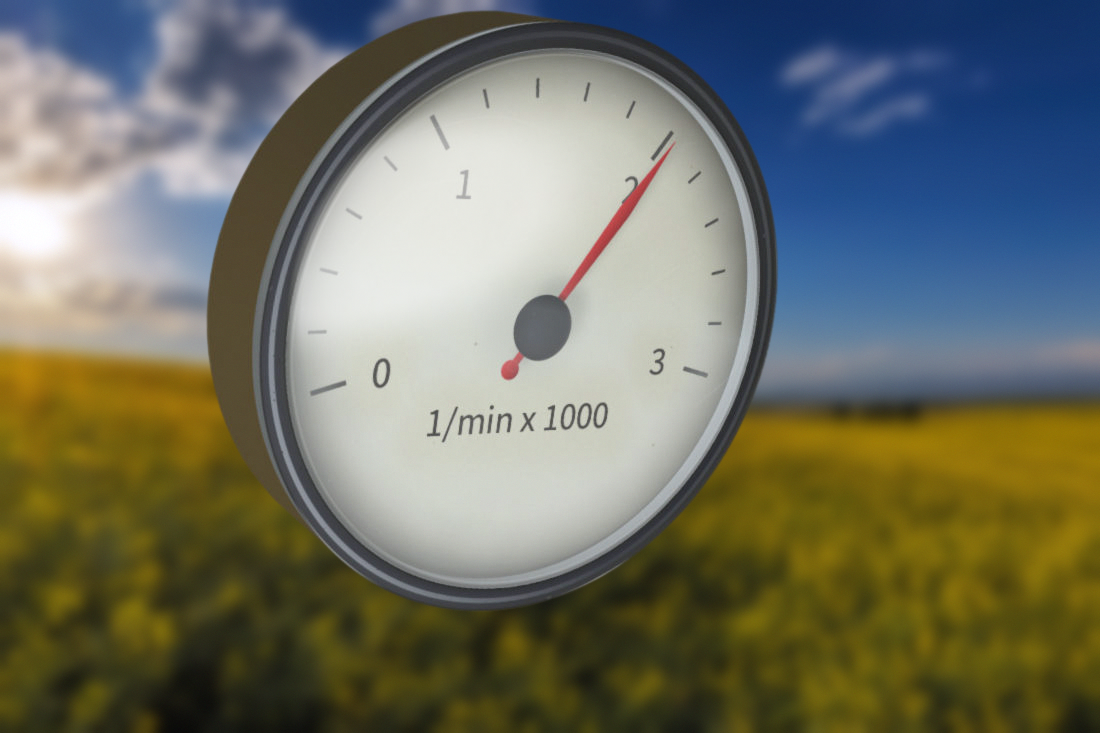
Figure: 2000 rpm
